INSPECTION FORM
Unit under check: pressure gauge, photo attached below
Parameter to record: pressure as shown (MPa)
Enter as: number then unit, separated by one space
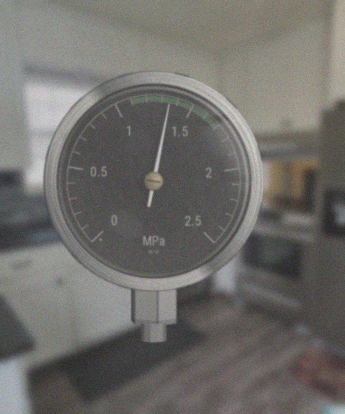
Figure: 1.35 MPa
